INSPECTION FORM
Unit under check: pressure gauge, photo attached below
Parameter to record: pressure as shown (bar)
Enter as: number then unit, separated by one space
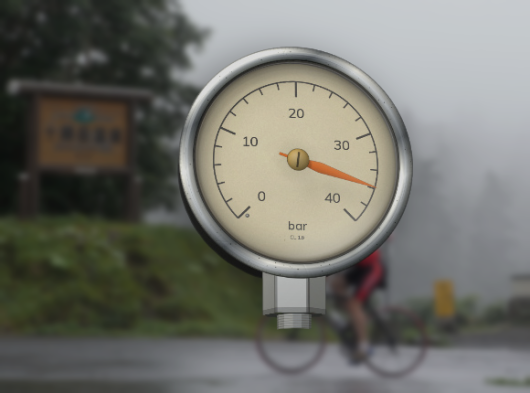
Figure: 36 bar
